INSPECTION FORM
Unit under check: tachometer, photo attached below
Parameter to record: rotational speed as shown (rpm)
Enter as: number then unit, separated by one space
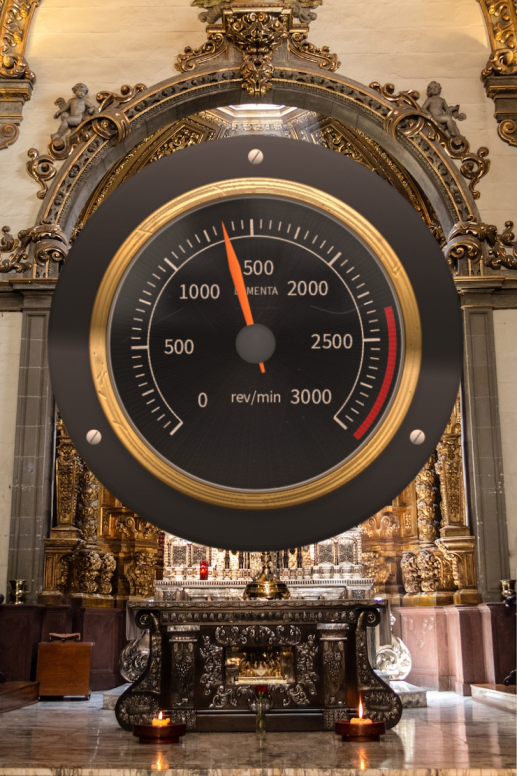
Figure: 1350 rpm
